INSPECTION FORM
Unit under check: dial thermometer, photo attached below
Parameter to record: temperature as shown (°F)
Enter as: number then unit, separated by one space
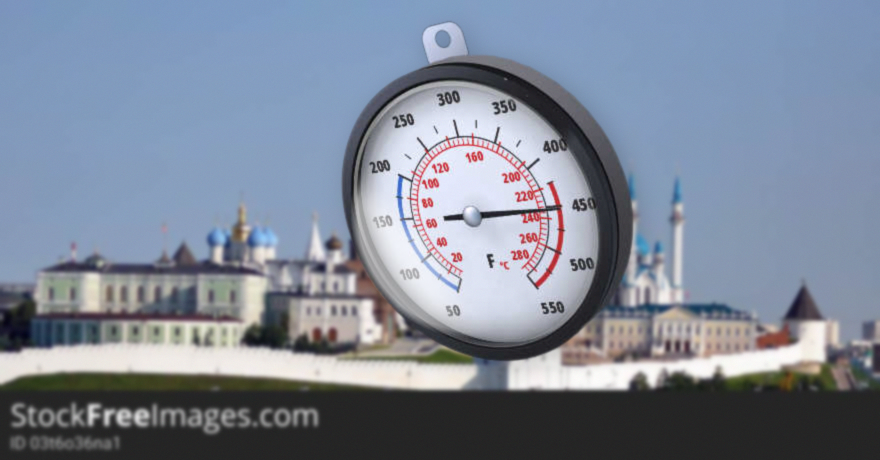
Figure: 450 °F
